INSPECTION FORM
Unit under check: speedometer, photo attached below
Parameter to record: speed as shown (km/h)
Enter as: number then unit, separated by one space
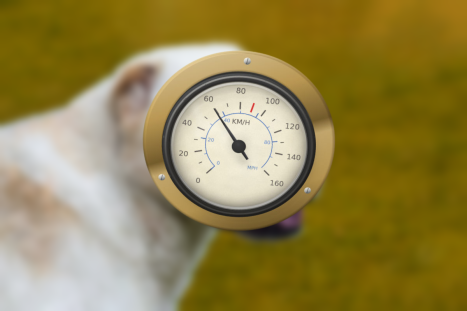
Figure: 60 km/h
